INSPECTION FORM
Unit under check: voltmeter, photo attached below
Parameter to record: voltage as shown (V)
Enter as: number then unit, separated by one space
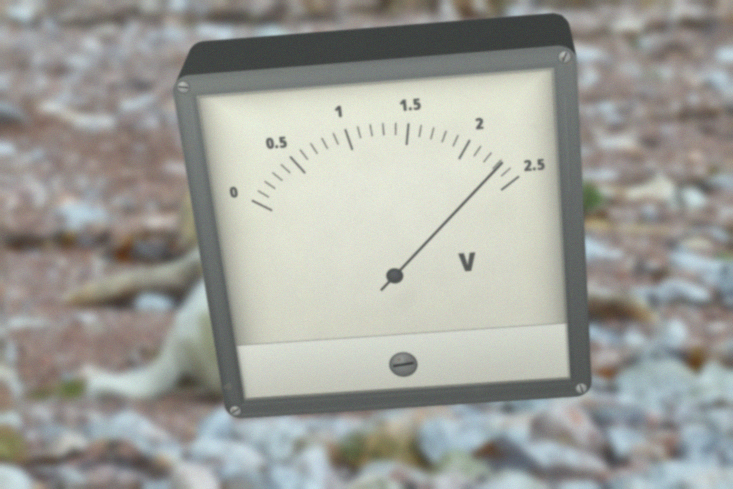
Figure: 2.3 V
